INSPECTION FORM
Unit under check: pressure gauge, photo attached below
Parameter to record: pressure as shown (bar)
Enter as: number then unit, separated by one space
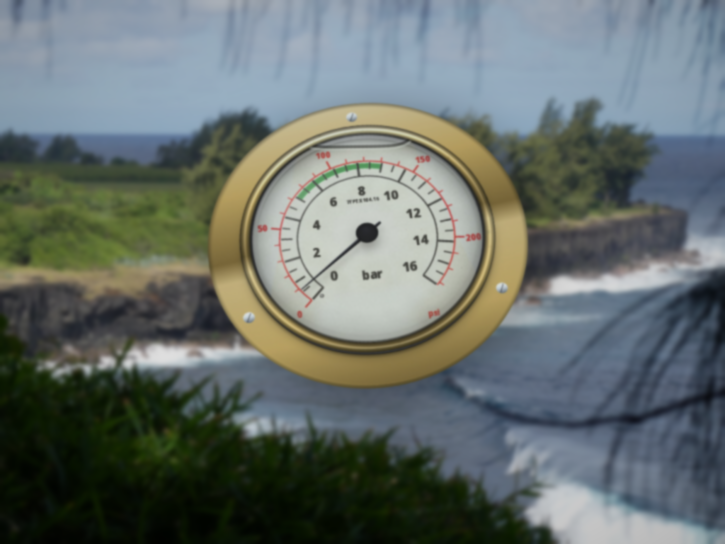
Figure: 0.5 bar
